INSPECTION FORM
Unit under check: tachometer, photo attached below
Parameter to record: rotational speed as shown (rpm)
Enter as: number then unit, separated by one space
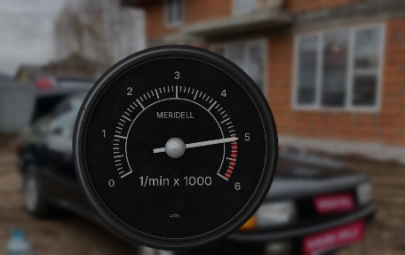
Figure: 5000 rpm
